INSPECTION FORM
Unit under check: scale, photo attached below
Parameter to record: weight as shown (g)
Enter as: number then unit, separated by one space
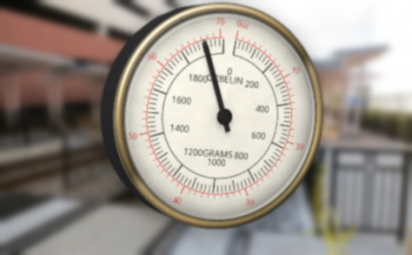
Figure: 1900 g
